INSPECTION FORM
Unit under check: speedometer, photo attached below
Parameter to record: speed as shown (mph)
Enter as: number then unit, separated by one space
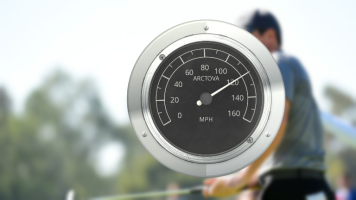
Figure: 120 mph
